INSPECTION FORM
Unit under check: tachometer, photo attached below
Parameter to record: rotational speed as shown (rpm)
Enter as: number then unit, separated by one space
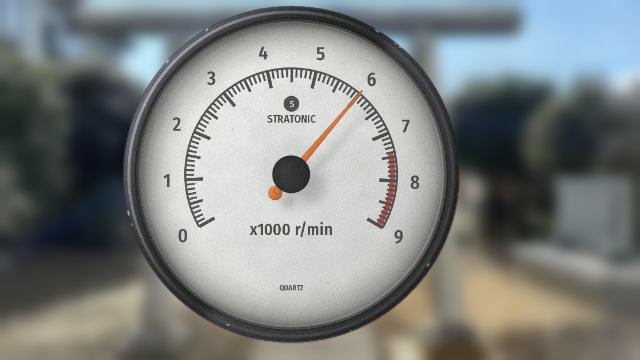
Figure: 6000 rpm
